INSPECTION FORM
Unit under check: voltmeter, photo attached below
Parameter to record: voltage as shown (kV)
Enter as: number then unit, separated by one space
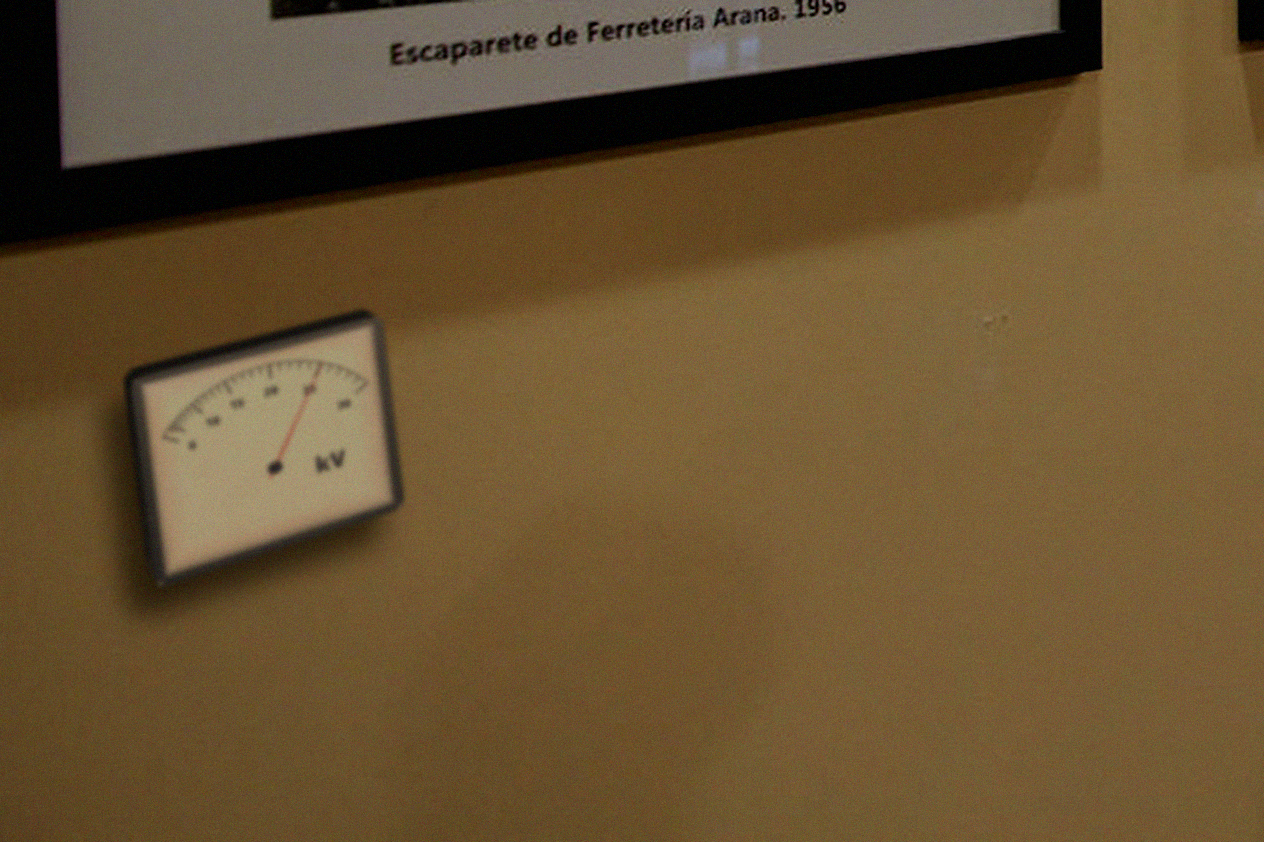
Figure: 25 kV
